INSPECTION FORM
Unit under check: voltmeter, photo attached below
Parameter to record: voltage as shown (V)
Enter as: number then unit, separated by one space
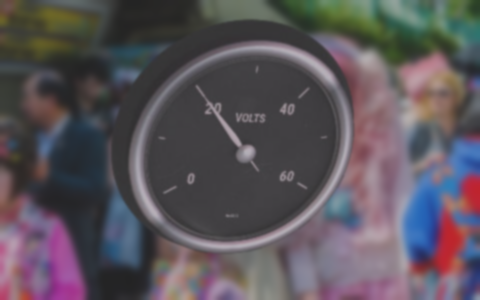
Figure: 20 V
